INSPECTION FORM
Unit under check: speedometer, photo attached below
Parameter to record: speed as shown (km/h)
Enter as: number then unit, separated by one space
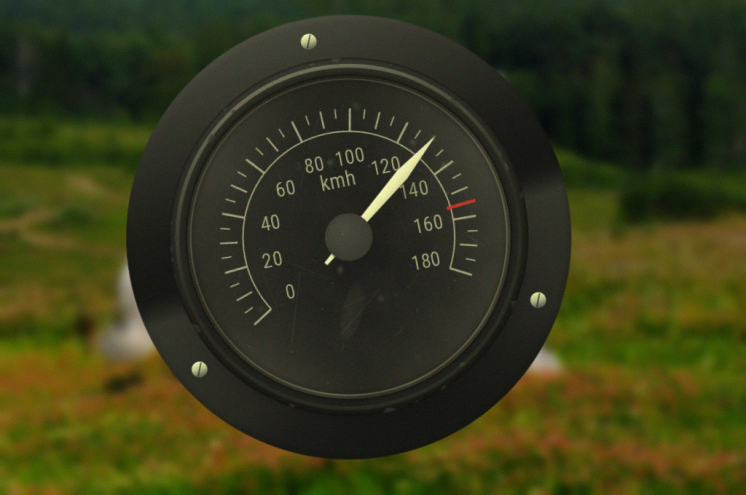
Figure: 130 km/h
